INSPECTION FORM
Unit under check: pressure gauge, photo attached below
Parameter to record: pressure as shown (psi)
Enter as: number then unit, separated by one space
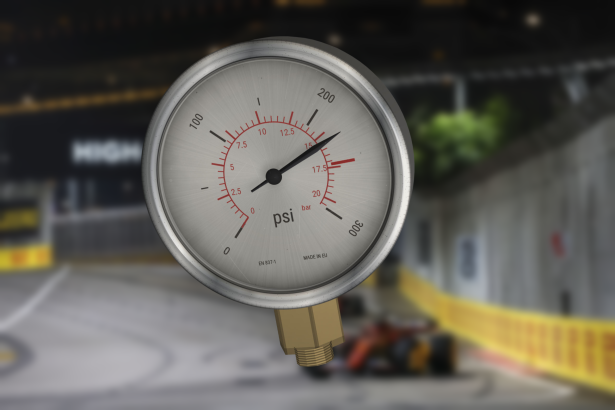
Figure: 225 psi
